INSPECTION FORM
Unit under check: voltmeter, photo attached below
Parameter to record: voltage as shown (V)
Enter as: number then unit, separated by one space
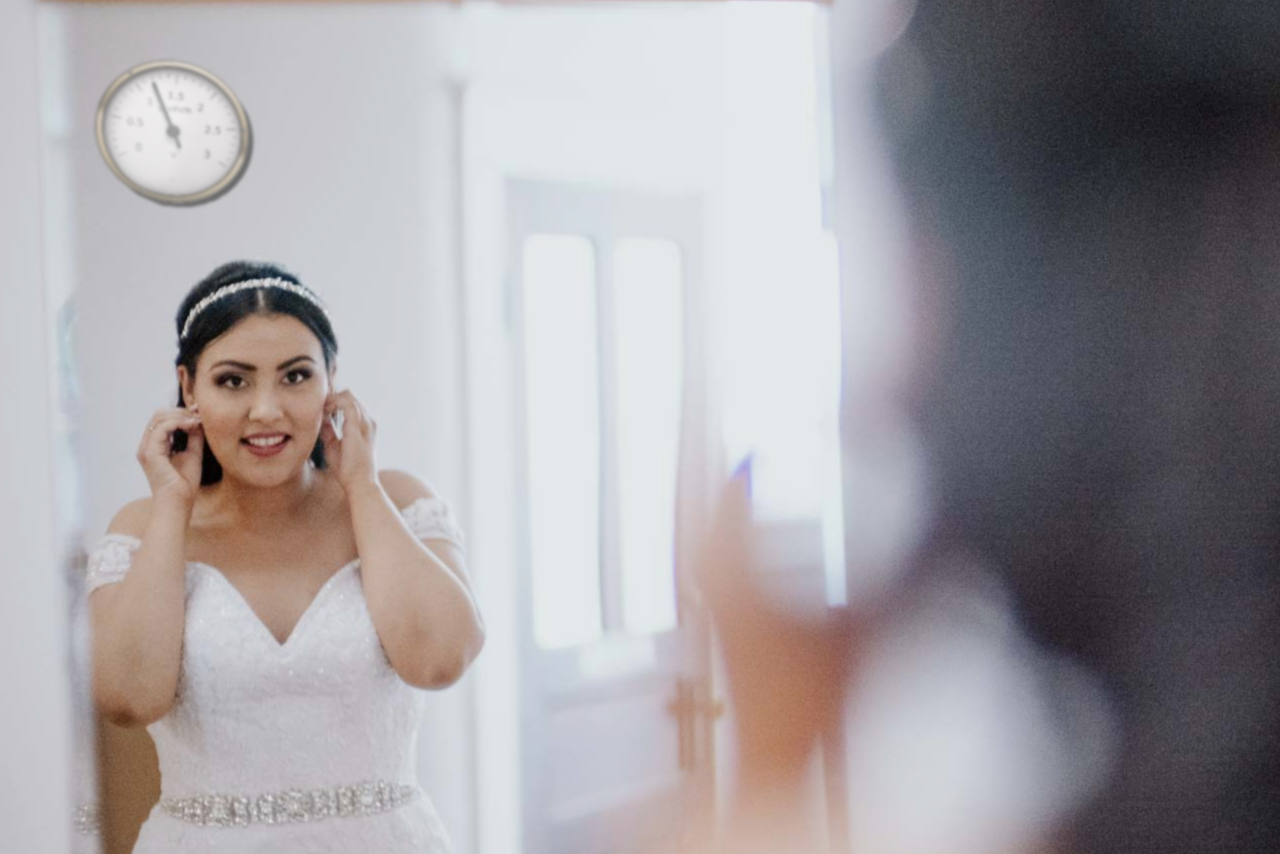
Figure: 1.2 V
